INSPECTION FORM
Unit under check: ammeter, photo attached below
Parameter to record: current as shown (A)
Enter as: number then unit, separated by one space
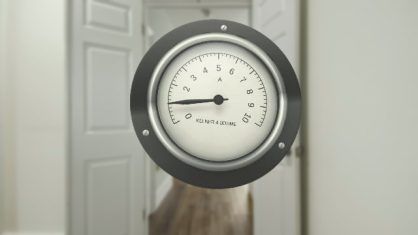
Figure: 1 A
